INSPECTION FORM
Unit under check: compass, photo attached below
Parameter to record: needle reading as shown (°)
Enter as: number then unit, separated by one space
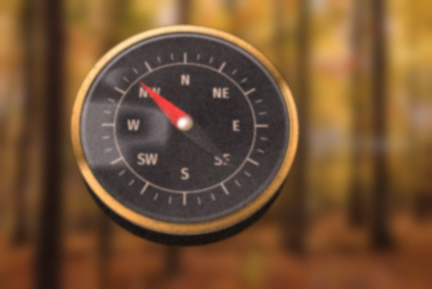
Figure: 315 °
